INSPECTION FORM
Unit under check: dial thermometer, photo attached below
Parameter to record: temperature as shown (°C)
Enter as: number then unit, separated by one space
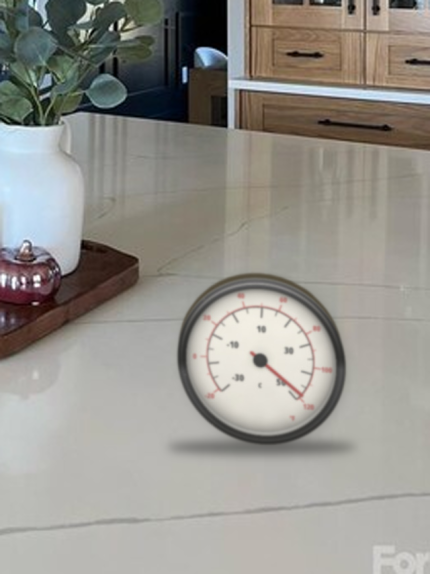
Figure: 47.5 °C
